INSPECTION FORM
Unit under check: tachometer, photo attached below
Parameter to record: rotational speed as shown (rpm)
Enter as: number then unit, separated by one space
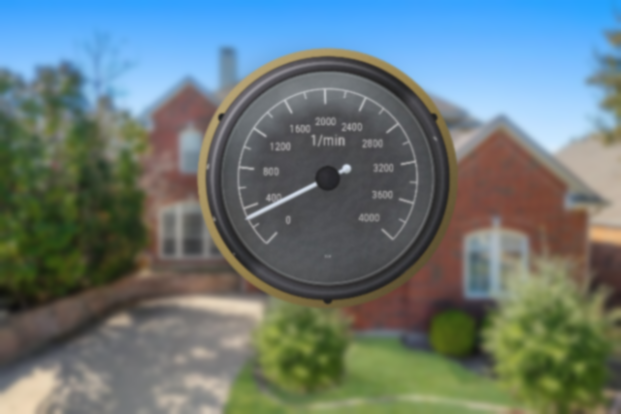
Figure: 300 rpm
